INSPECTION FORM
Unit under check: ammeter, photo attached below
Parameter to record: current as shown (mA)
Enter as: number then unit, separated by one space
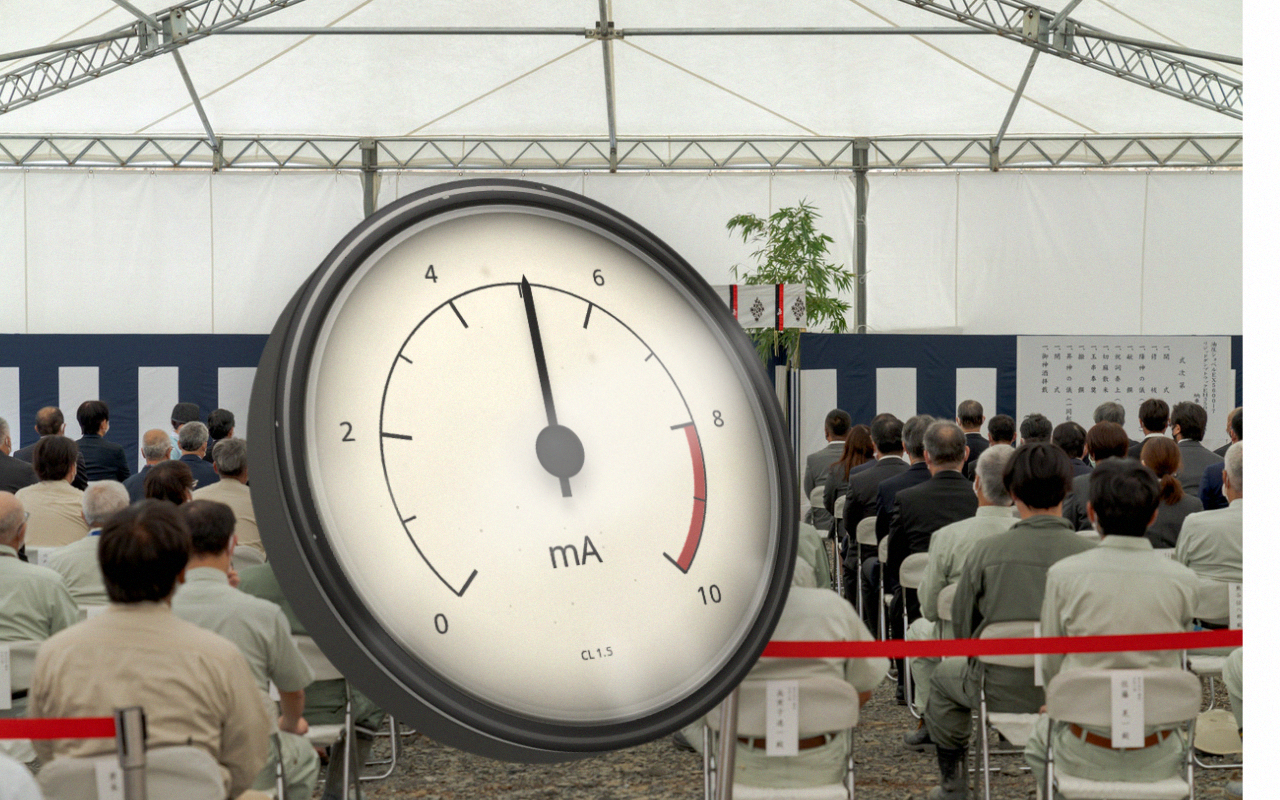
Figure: 5 mA
